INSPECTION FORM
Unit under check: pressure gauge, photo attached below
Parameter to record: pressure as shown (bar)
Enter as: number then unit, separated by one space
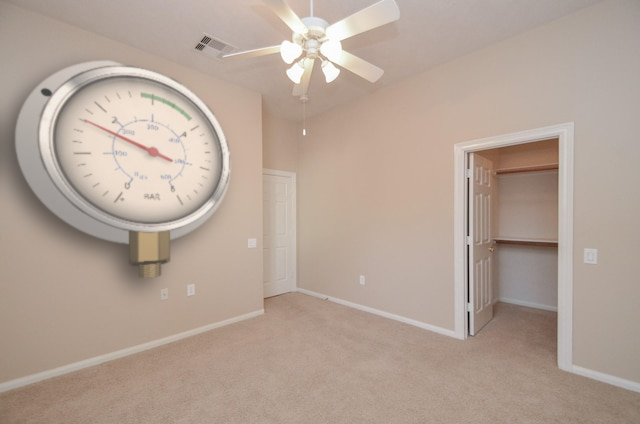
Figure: 1.6 bar
